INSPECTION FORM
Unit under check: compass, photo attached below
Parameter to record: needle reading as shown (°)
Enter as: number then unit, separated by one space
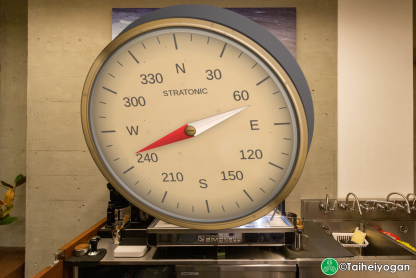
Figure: 250 °
